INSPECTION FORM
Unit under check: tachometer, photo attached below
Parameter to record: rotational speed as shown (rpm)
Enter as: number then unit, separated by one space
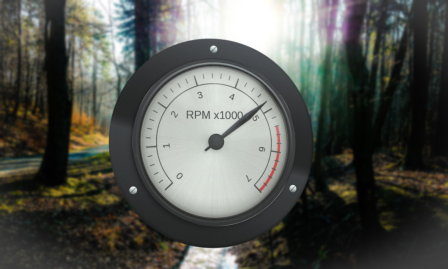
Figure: 4800 rpm
